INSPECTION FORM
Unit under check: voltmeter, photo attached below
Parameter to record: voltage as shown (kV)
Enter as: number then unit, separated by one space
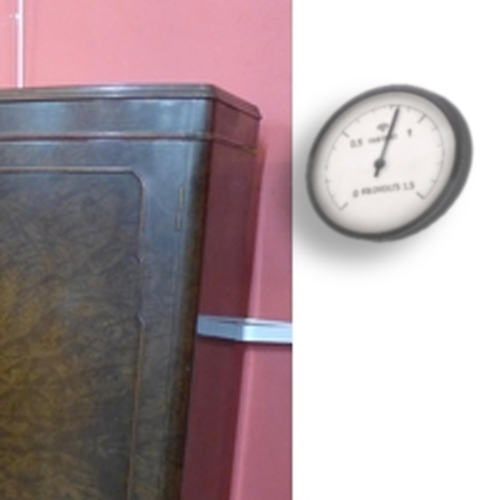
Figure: 0.85 kV
